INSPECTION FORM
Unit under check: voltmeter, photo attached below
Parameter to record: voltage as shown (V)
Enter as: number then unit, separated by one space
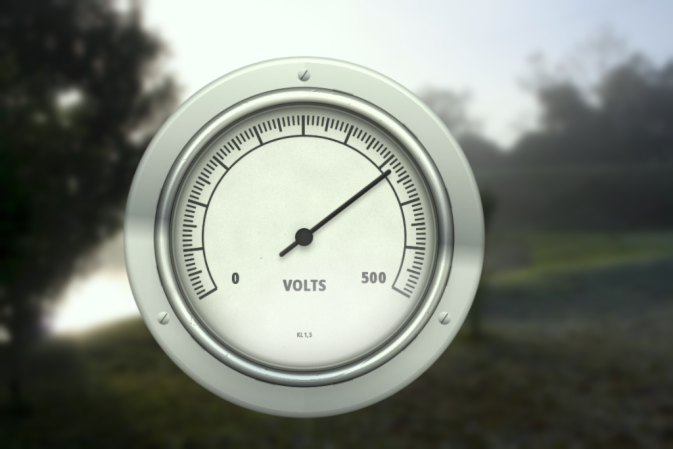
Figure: 360 V
